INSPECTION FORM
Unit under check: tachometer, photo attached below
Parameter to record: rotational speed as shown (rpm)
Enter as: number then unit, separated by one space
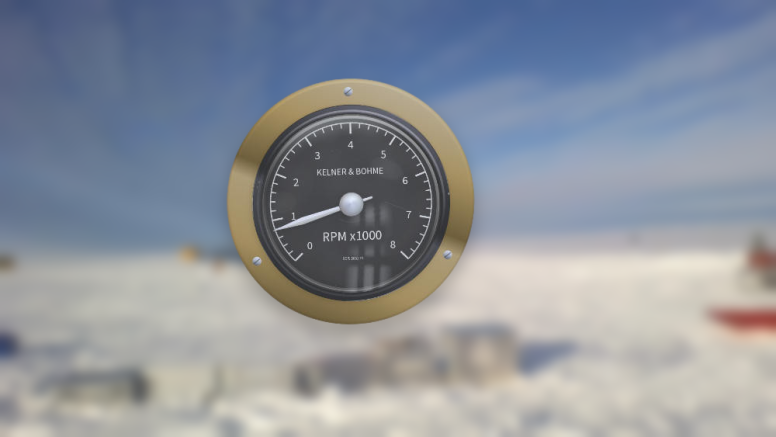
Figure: 800 rpm
